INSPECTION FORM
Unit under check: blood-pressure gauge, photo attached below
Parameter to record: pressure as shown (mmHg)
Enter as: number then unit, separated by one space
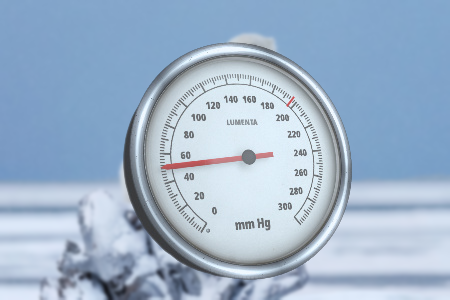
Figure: 50 mmHg
